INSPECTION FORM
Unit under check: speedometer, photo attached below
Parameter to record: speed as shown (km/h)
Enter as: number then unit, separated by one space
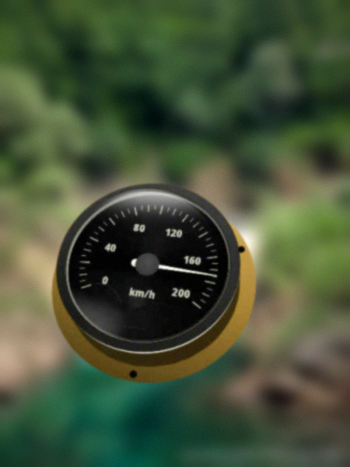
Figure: 175 km/h
